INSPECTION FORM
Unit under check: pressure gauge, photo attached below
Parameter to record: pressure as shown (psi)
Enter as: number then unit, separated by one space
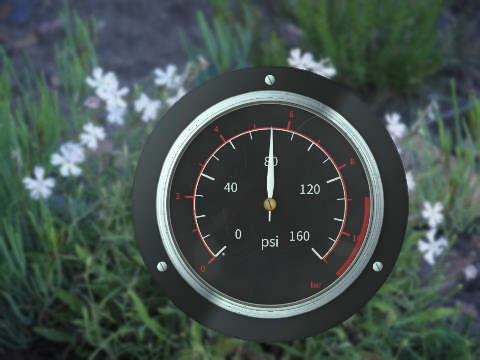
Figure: 80 psi
